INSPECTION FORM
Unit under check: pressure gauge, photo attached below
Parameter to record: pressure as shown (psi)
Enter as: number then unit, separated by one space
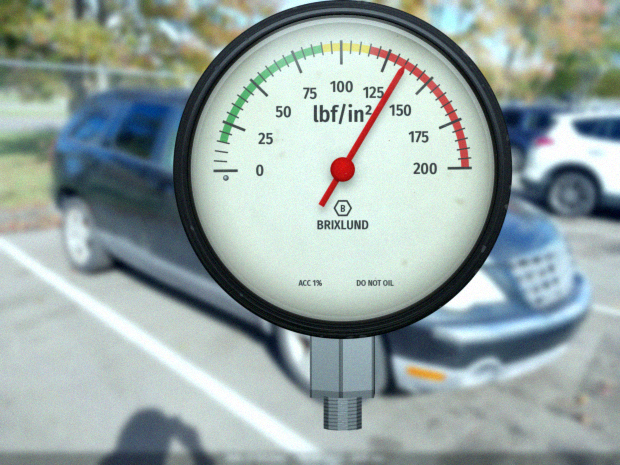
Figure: 135 psi
